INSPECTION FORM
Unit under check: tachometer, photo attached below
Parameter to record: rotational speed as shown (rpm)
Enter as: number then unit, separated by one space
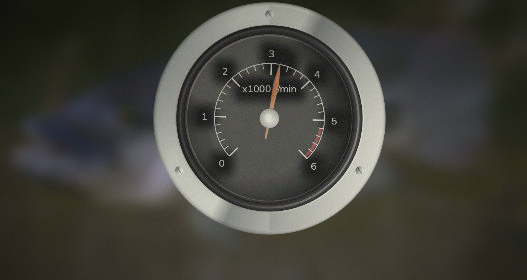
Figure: 3200 rpm
